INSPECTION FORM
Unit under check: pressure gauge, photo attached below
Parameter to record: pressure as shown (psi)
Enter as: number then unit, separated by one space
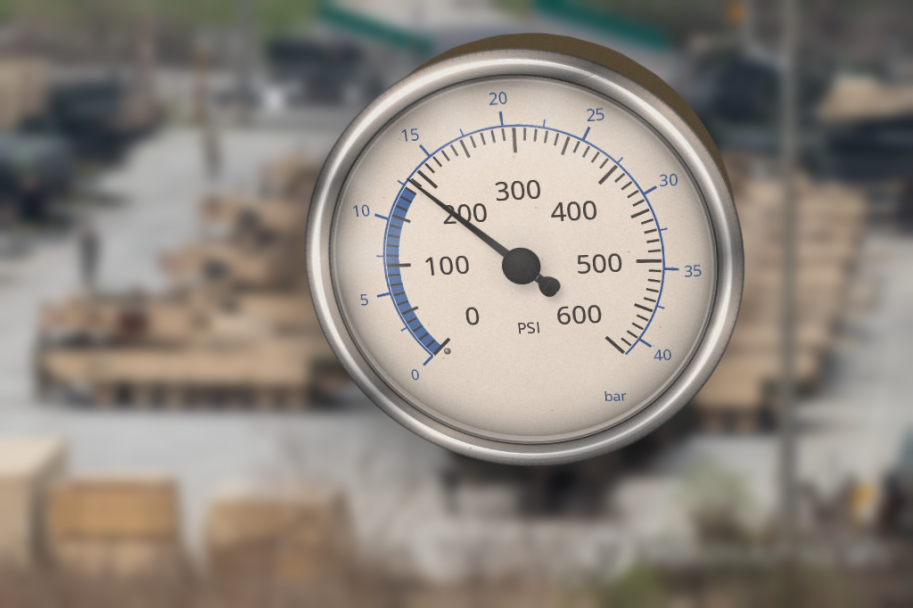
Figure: 190 psi
